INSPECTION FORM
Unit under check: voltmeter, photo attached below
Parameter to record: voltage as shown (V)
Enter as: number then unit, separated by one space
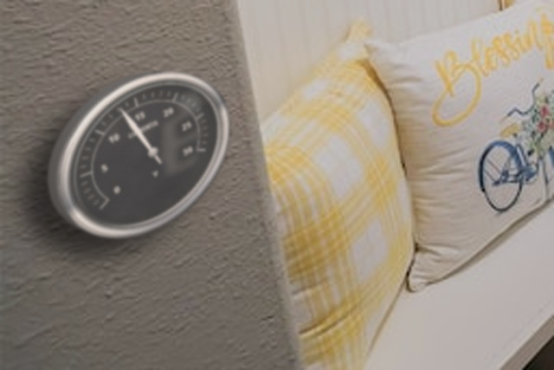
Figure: 13 V
